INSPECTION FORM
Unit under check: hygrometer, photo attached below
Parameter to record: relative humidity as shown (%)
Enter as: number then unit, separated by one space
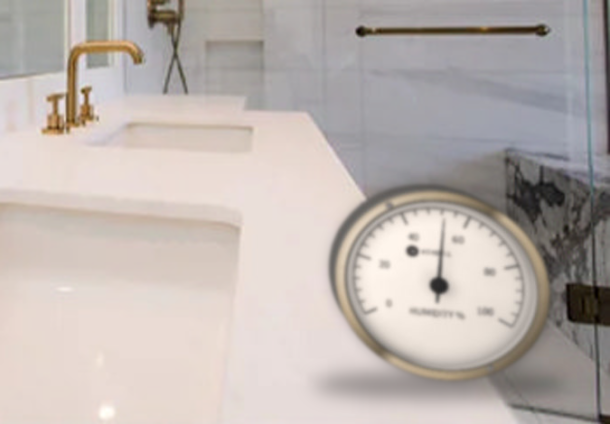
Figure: 52 %
